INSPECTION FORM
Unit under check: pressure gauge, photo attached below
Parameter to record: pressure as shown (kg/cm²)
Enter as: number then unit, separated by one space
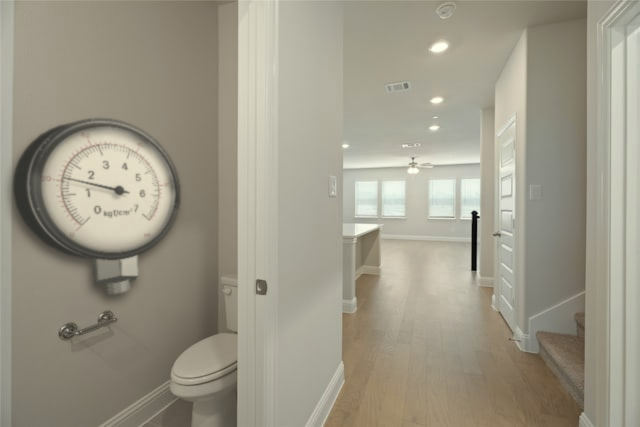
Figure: 1.5 kg/cm²
